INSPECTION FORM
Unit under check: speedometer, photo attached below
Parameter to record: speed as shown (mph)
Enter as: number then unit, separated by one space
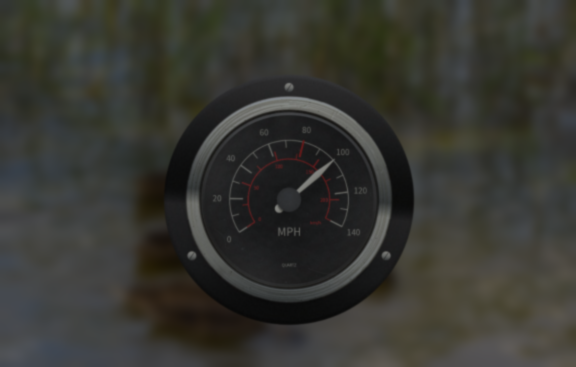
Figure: 100 mph
